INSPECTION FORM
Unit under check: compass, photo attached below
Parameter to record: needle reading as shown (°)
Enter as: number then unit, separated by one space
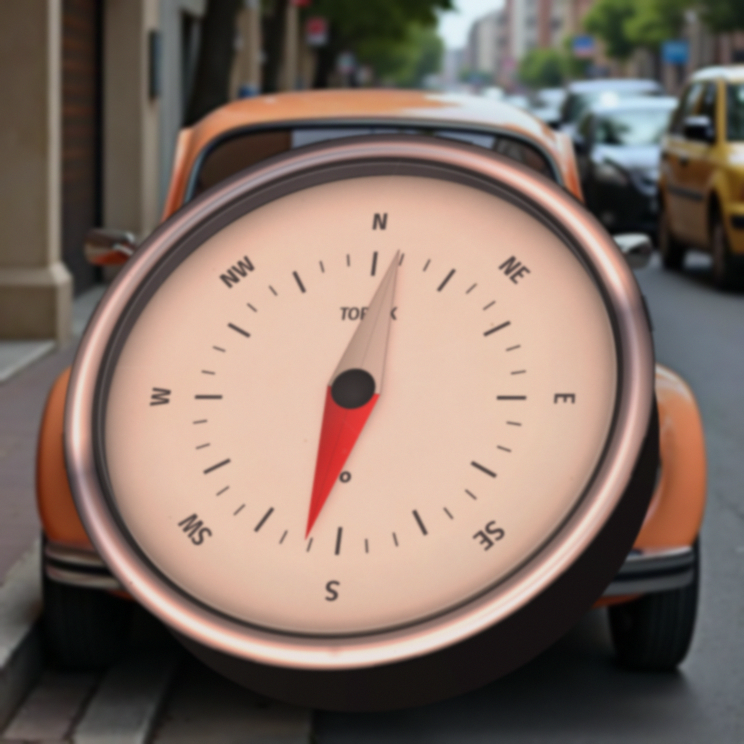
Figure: 190 °
